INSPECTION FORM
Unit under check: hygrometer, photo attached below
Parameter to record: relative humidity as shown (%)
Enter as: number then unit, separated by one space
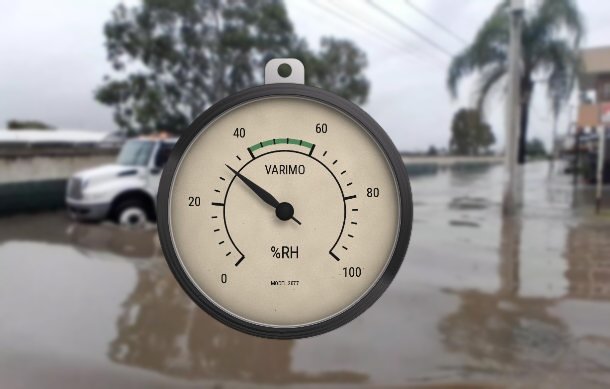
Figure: 32 %
